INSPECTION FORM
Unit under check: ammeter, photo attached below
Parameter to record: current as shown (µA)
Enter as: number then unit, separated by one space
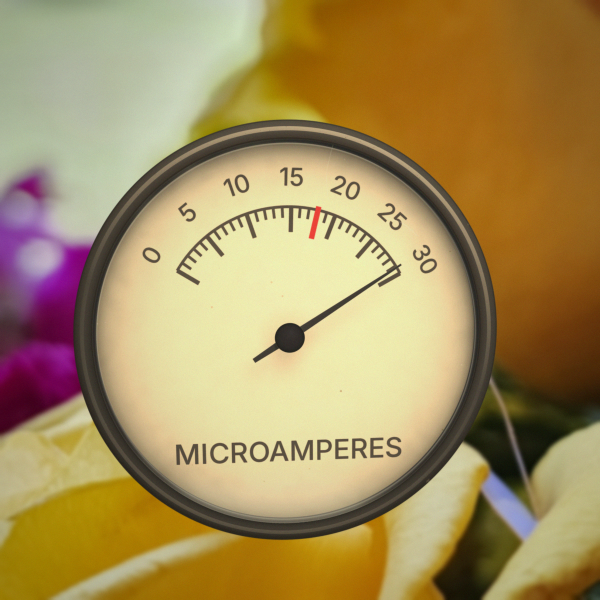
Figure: 29 µA
